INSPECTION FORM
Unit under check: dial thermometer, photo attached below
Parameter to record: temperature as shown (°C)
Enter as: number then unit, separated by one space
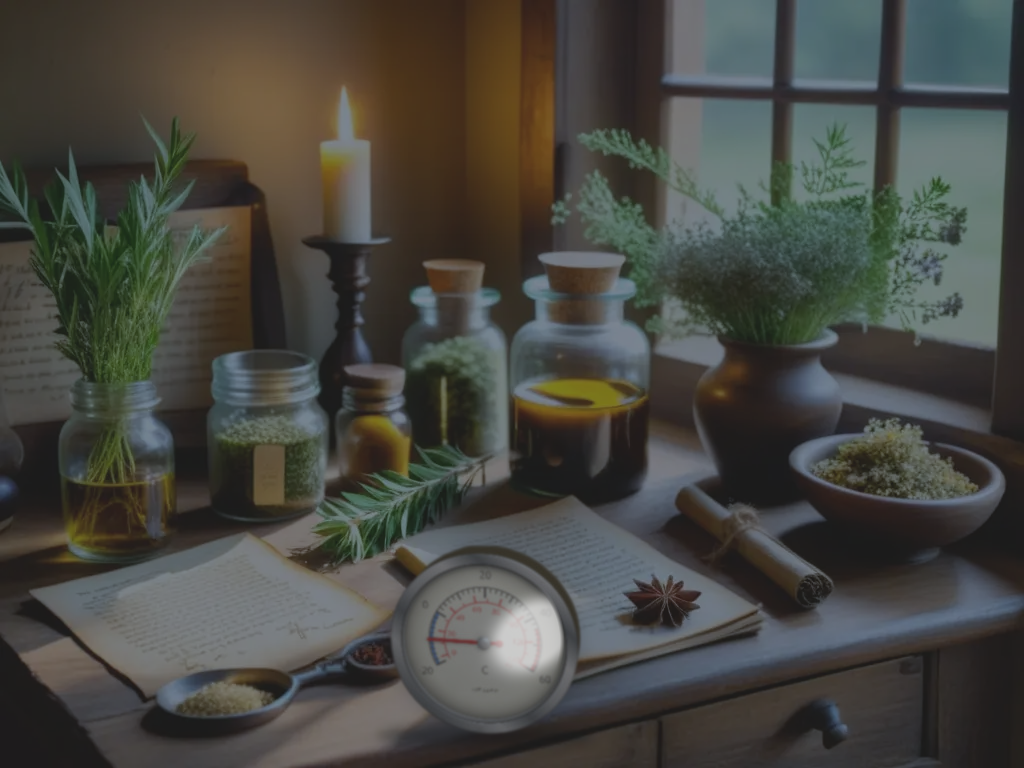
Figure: -10 °C
